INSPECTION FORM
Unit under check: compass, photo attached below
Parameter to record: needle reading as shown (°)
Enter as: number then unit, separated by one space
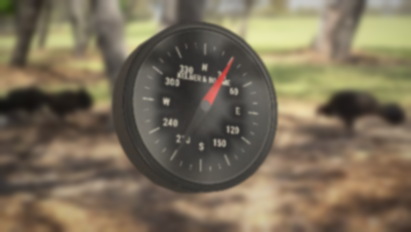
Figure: 30 °
